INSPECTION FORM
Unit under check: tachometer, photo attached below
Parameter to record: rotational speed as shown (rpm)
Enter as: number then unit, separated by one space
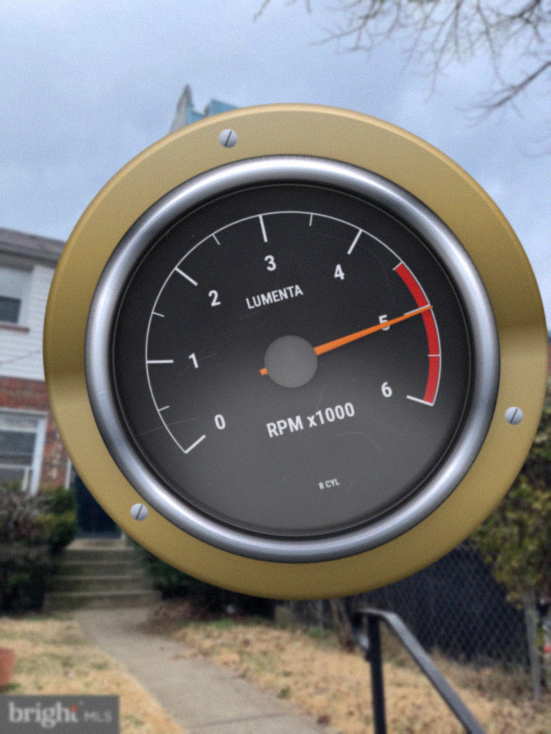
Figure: 5000 rpm
